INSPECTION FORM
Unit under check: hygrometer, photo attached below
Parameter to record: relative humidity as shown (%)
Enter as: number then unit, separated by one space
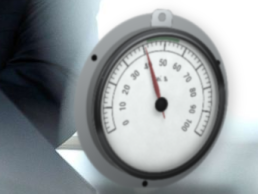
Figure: 40 %
